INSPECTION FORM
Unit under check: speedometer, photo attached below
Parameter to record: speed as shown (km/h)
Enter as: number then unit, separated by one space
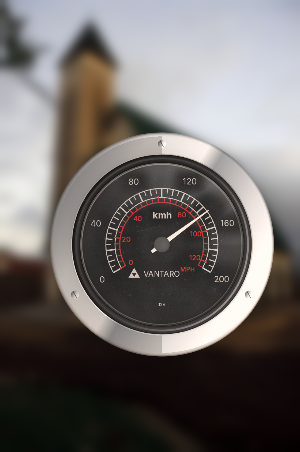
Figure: 145 km/h
